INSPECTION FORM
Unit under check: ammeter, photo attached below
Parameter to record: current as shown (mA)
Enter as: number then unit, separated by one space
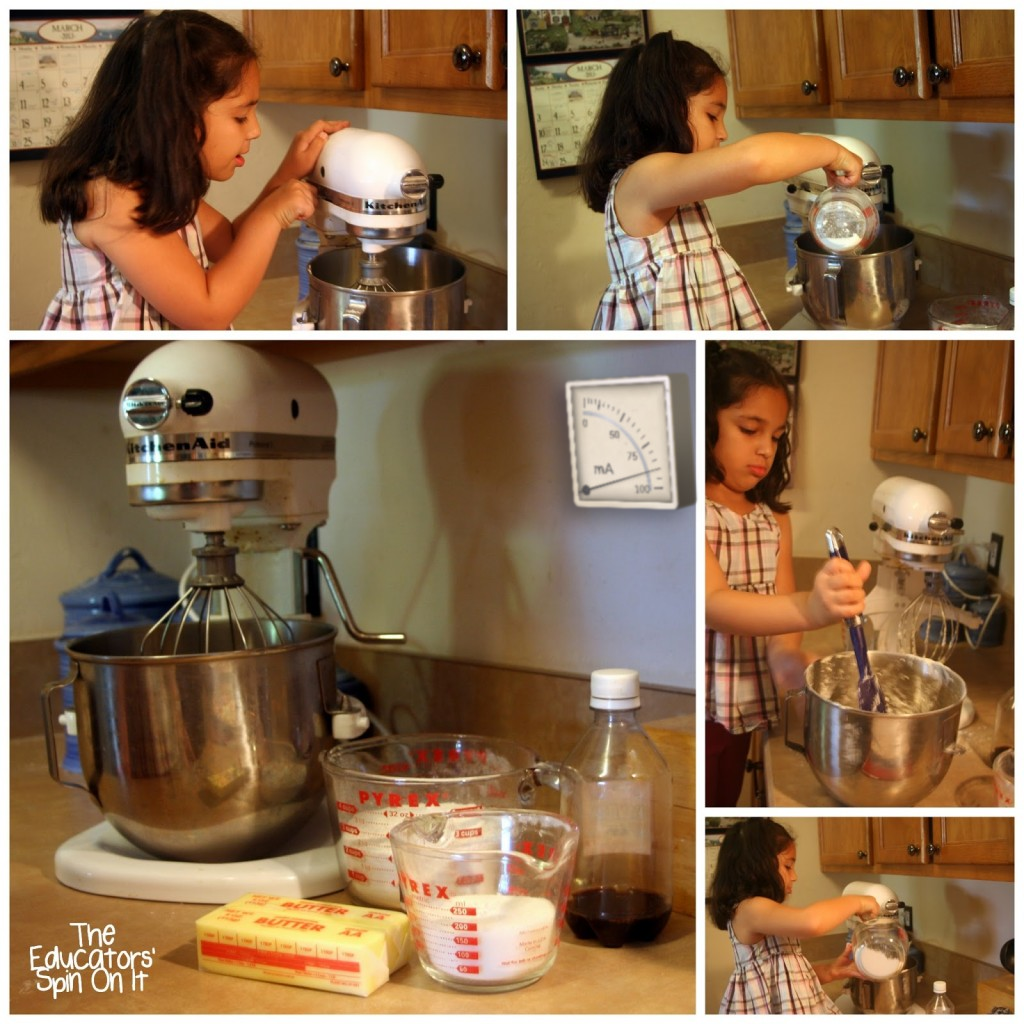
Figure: 90 mA
